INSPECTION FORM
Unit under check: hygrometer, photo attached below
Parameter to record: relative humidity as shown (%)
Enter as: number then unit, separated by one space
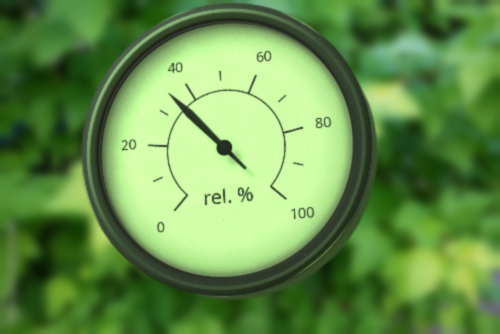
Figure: 35 %
